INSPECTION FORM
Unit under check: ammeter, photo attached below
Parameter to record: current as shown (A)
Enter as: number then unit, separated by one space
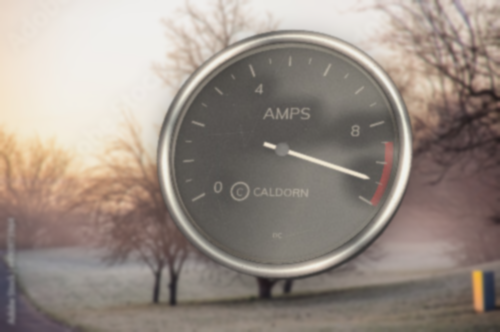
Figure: 9.5 A
